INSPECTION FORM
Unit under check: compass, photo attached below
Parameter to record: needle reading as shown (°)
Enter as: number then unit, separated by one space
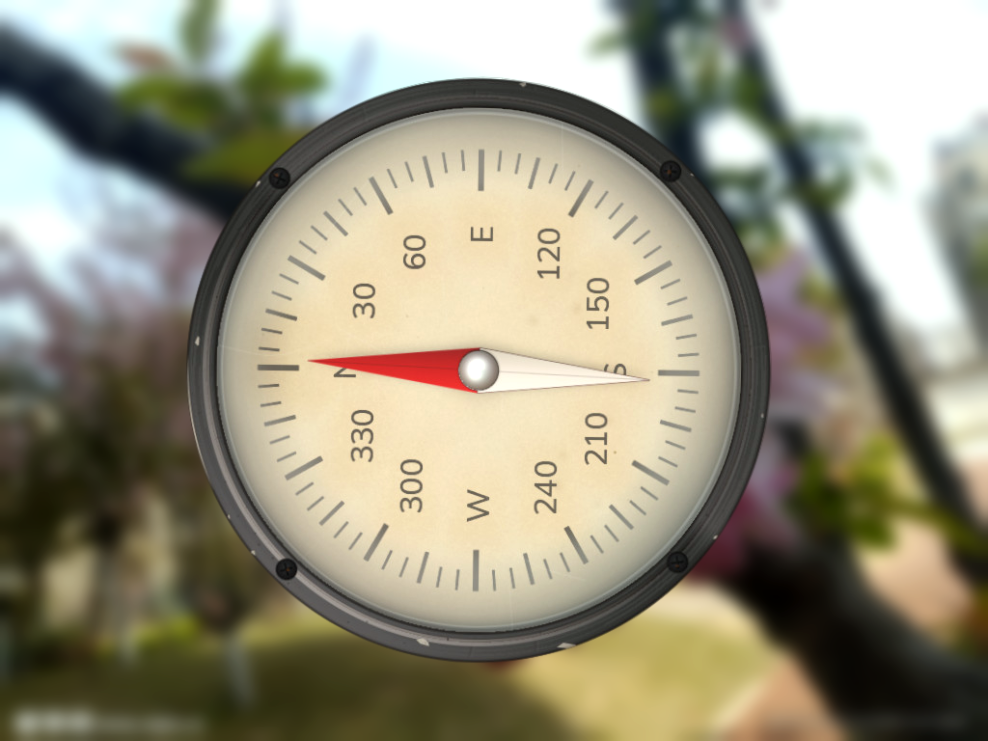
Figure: 2.5 °
